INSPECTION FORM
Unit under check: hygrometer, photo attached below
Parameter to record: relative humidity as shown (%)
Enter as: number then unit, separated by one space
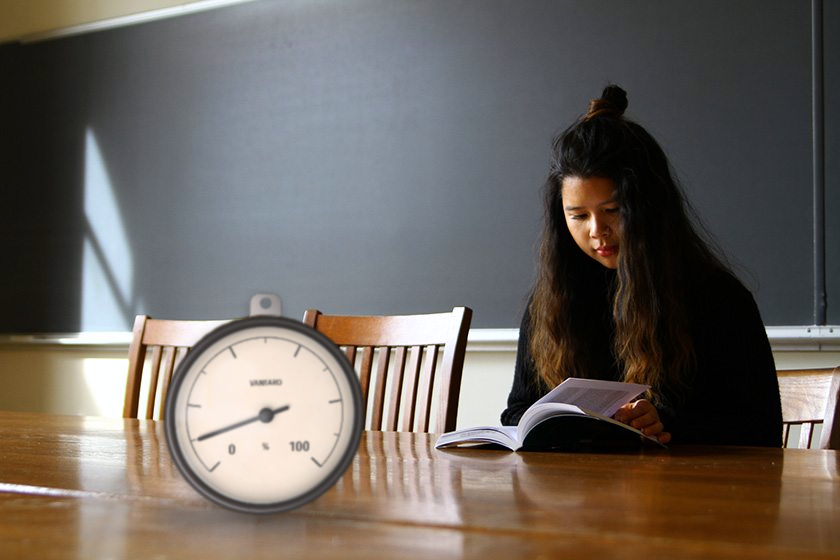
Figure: 10 %
